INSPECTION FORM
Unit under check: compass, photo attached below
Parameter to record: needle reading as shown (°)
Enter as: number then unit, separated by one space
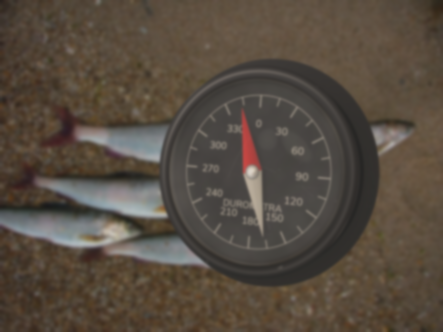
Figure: 345 °
